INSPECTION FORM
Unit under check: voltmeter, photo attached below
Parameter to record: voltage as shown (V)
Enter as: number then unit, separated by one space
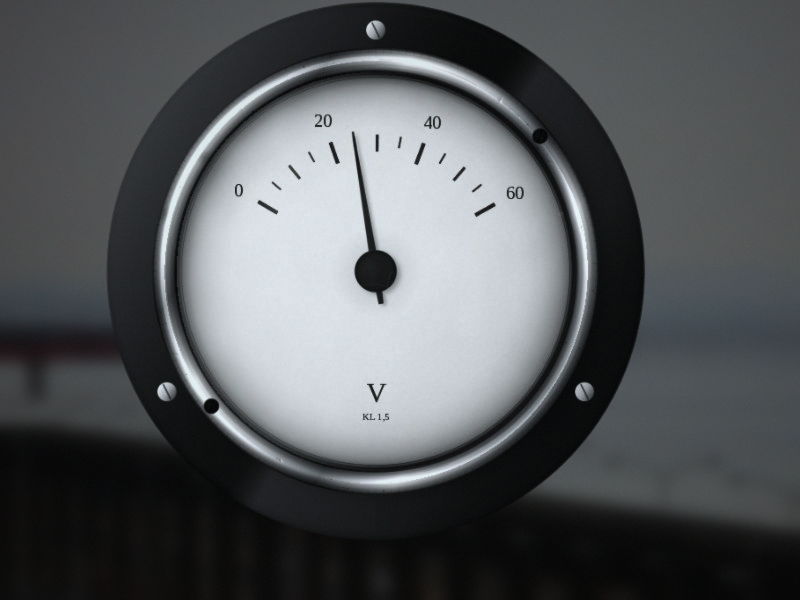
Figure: 25 V
